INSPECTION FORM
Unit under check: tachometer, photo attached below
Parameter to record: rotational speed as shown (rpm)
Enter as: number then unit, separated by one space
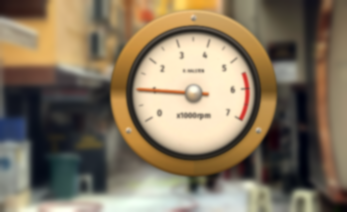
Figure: 1000 rpm
